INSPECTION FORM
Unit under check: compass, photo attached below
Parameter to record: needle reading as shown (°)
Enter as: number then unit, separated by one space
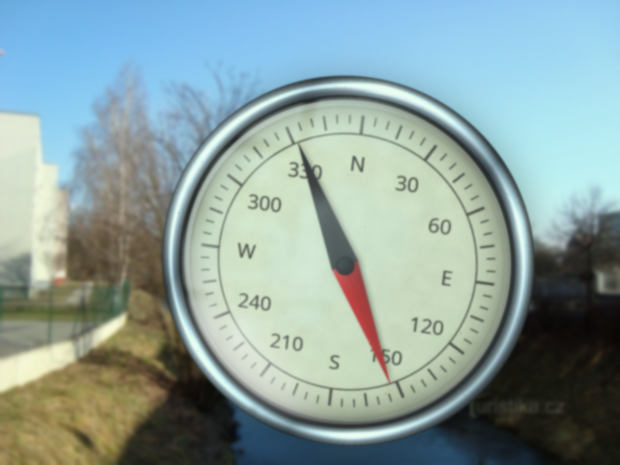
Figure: 152.5 °
